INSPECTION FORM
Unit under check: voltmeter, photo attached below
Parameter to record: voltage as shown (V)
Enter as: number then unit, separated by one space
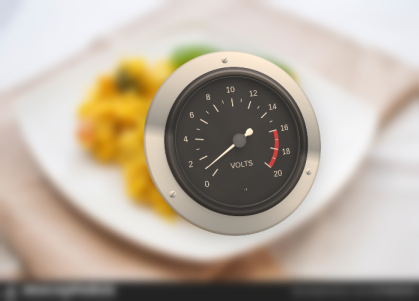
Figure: 1 V
